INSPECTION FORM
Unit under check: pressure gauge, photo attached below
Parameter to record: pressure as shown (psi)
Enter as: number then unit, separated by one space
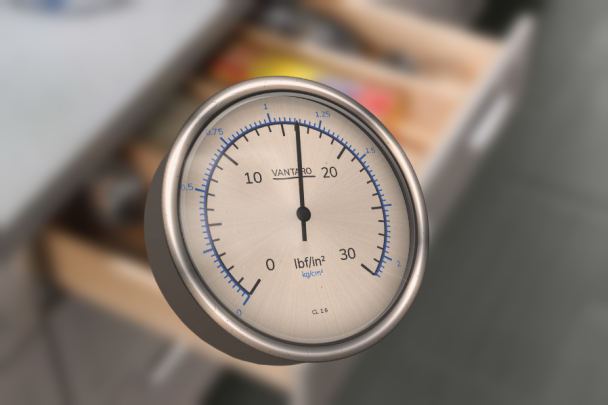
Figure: 16 psi
